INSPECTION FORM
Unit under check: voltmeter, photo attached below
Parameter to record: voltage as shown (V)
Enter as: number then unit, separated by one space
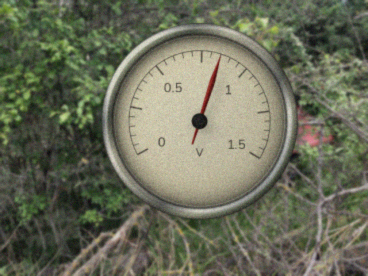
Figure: 0.85 V
